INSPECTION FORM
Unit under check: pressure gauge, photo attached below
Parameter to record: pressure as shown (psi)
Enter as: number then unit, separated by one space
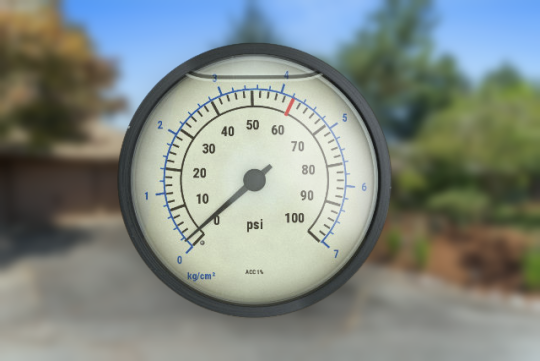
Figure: 2 psi
